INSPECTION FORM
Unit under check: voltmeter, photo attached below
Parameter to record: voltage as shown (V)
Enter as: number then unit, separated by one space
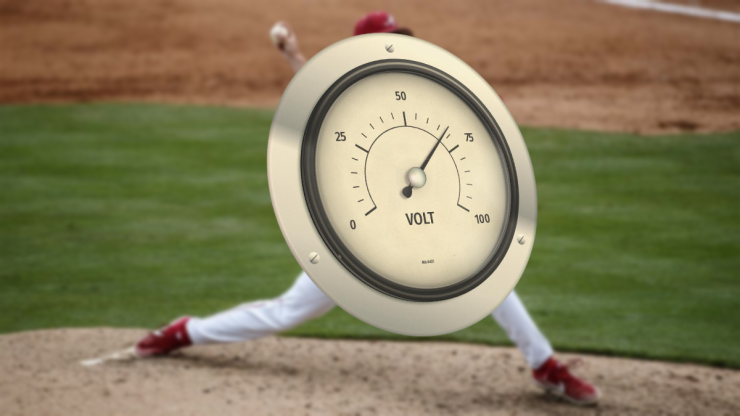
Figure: 67.5 V
